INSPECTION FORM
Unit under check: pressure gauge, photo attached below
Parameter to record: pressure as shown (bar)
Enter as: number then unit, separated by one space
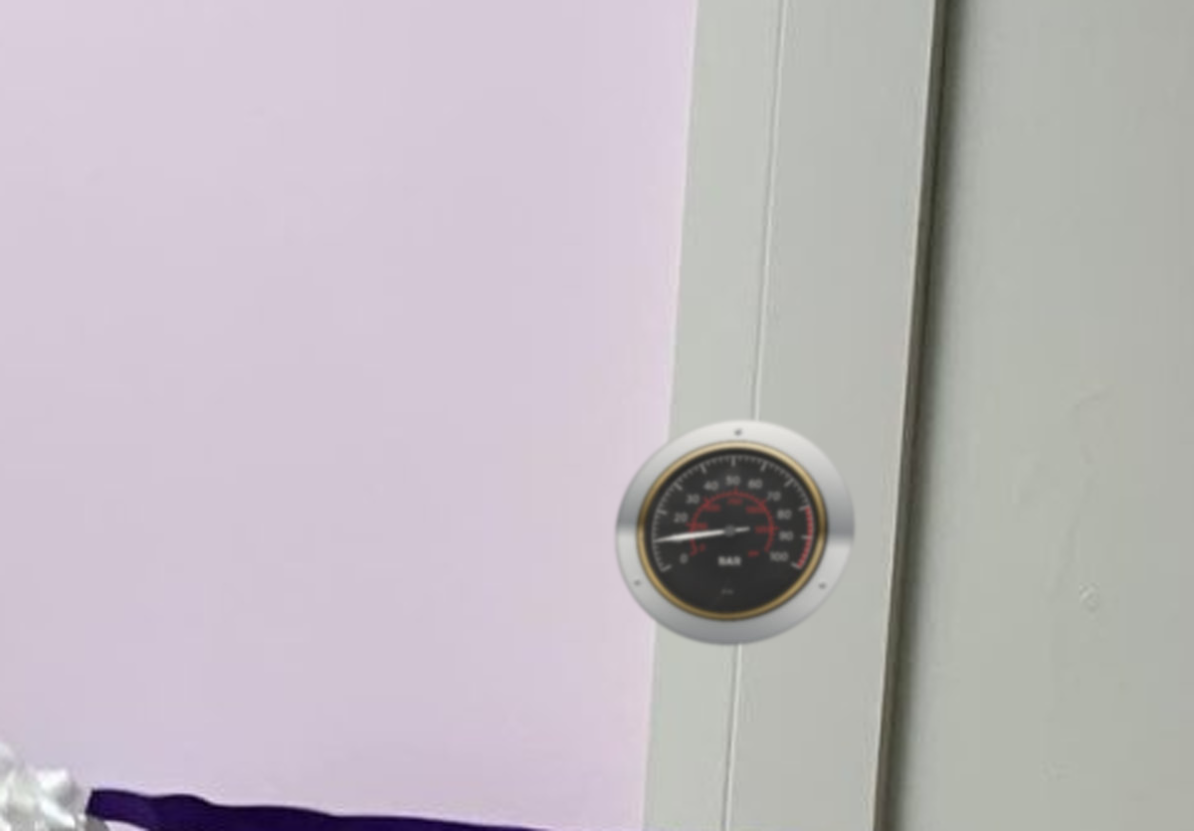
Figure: 10 bar
